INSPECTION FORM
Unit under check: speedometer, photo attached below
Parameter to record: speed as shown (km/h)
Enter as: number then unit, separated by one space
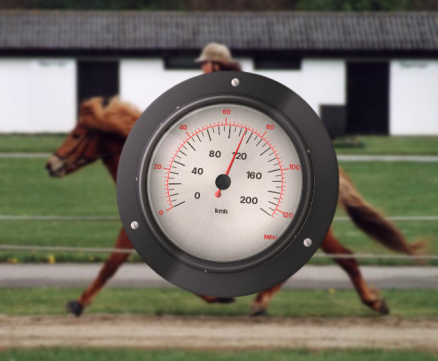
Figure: 115 km/h
